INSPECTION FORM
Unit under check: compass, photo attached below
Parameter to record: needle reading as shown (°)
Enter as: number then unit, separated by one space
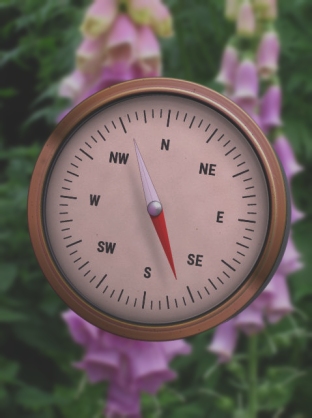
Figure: 155 °
